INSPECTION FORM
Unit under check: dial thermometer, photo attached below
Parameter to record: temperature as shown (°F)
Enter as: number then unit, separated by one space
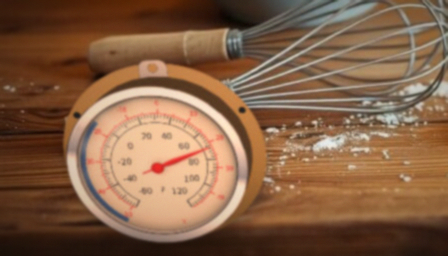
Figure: 70 °F
